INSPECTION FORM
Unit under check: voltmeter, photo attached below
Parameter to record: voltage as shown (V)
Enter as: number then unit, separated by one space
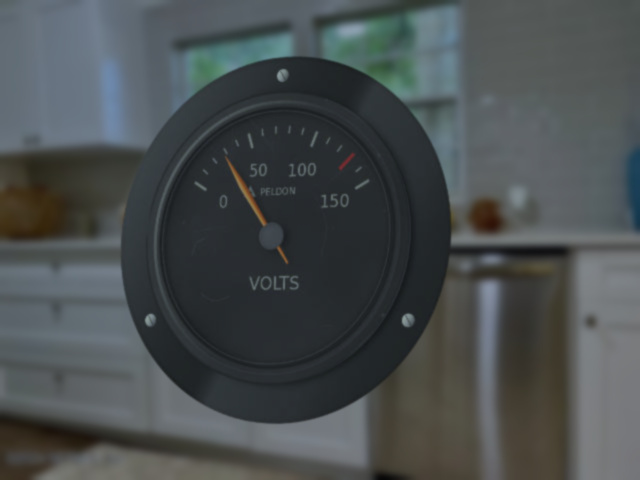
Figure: 30 V
